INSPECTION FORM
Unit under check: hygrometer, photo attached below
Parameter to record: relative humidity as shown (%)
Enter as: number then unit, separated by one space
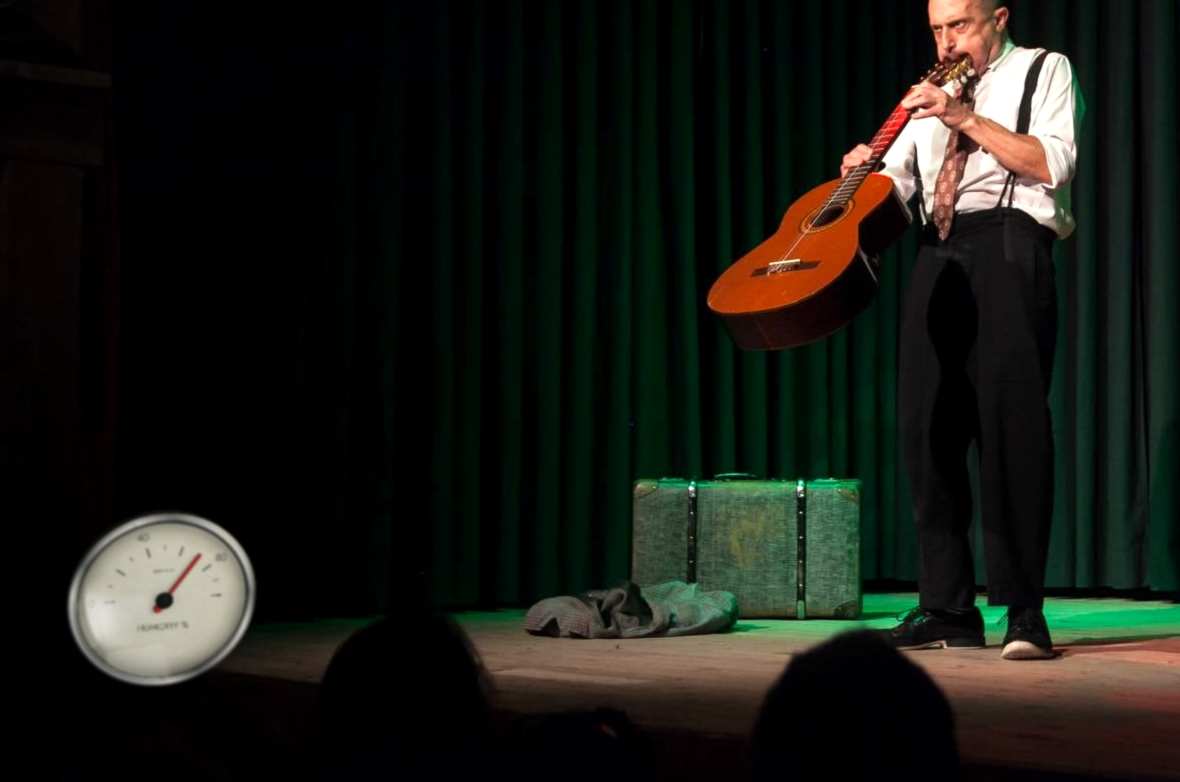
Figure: 70 %
